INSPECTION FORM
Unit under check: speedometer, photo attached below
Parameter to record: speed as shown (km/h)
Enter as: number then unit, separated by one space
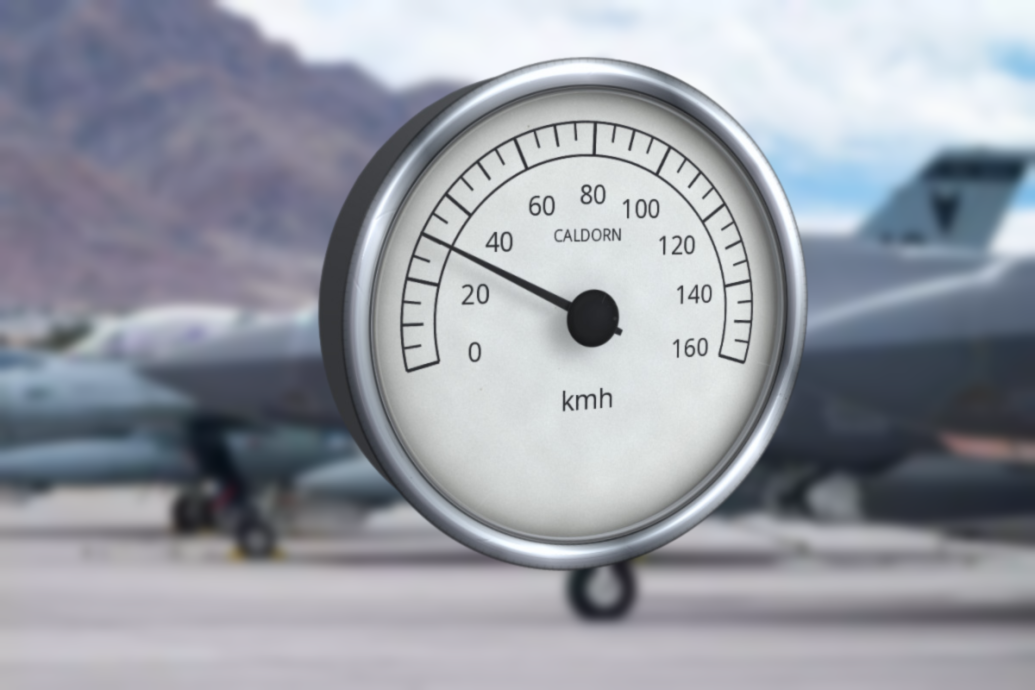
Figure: 30 km/h
